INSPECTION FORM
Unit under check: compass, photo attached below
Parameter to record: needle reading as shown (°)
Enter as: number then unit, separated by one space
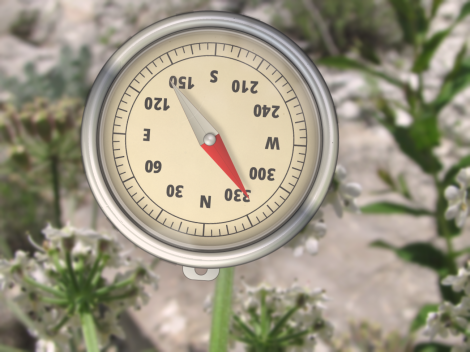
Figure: 322.5 °
